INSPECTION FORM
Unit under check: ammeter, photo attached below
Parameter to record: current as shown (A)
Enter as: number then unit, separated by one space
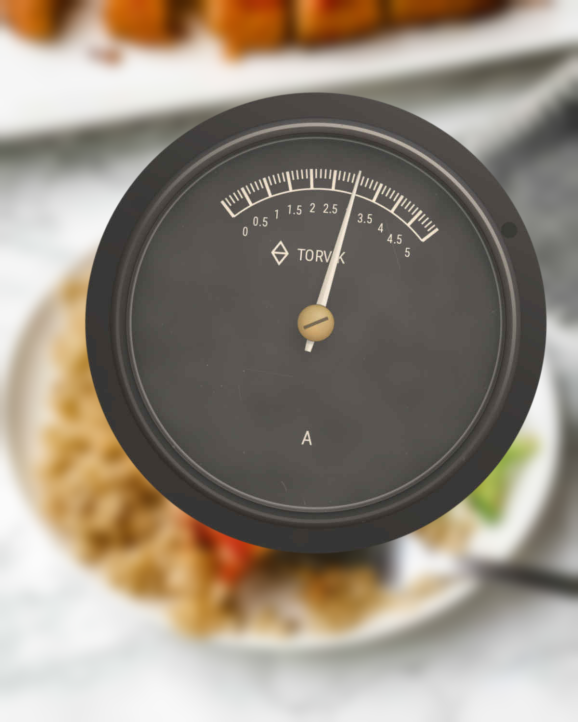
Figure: 3 A
